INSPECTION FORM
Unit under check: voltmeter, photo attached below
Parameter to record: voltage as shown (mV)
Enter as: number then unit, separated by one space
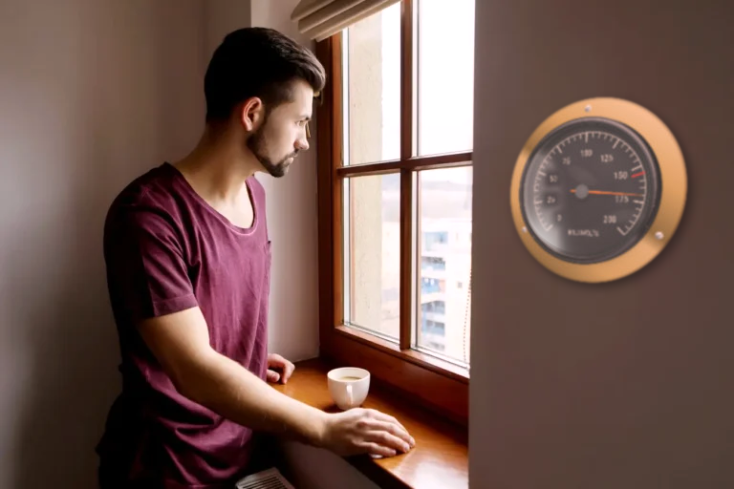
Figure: 170 mV
